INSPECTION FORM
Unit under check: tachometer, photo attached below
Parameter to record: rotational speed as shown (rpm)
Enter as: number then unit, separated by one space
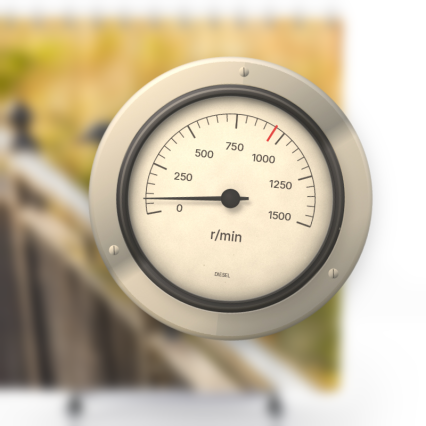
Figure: 75 rpm
